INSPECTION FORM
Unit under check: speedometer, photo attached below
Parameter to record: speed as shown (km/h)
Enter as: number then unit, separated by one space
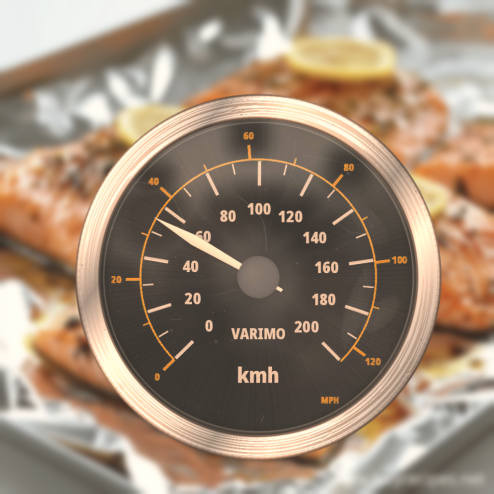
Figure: 55 km/h
